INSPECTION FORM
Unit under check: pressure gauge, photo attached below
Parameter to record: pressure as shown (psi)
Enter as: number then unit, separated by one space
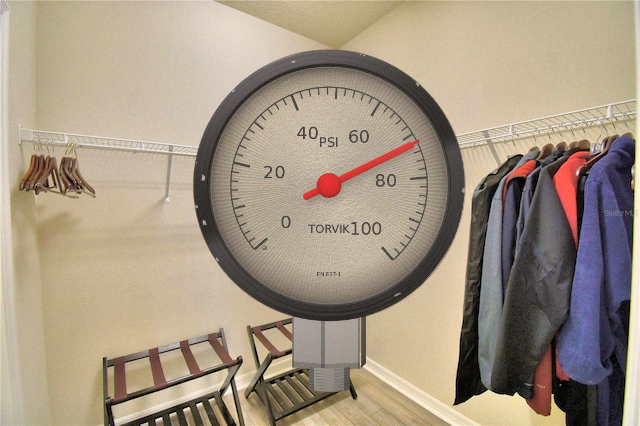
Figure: 72 psi
